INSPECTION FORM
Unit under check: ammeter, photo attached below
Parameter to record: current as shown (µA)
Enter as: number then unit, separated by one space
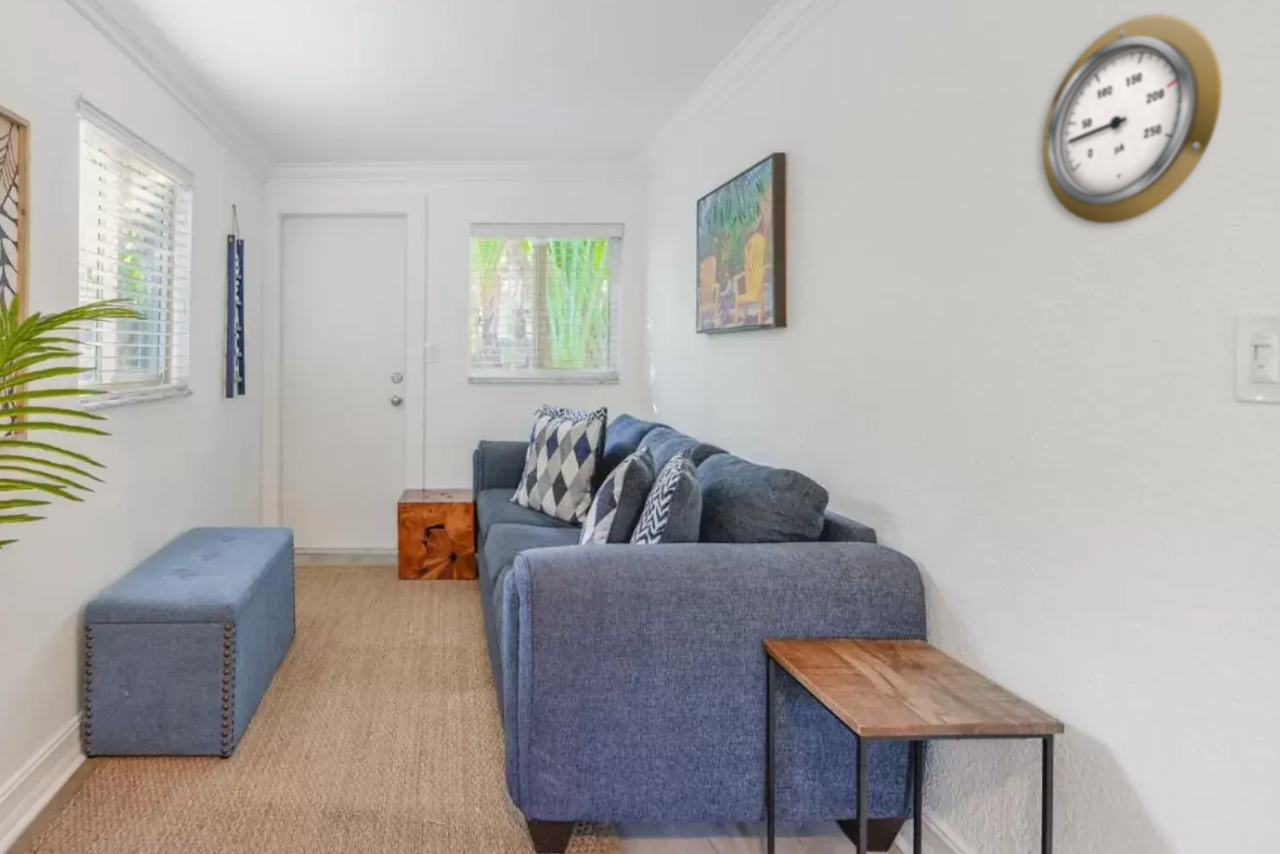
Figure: 30 µA
